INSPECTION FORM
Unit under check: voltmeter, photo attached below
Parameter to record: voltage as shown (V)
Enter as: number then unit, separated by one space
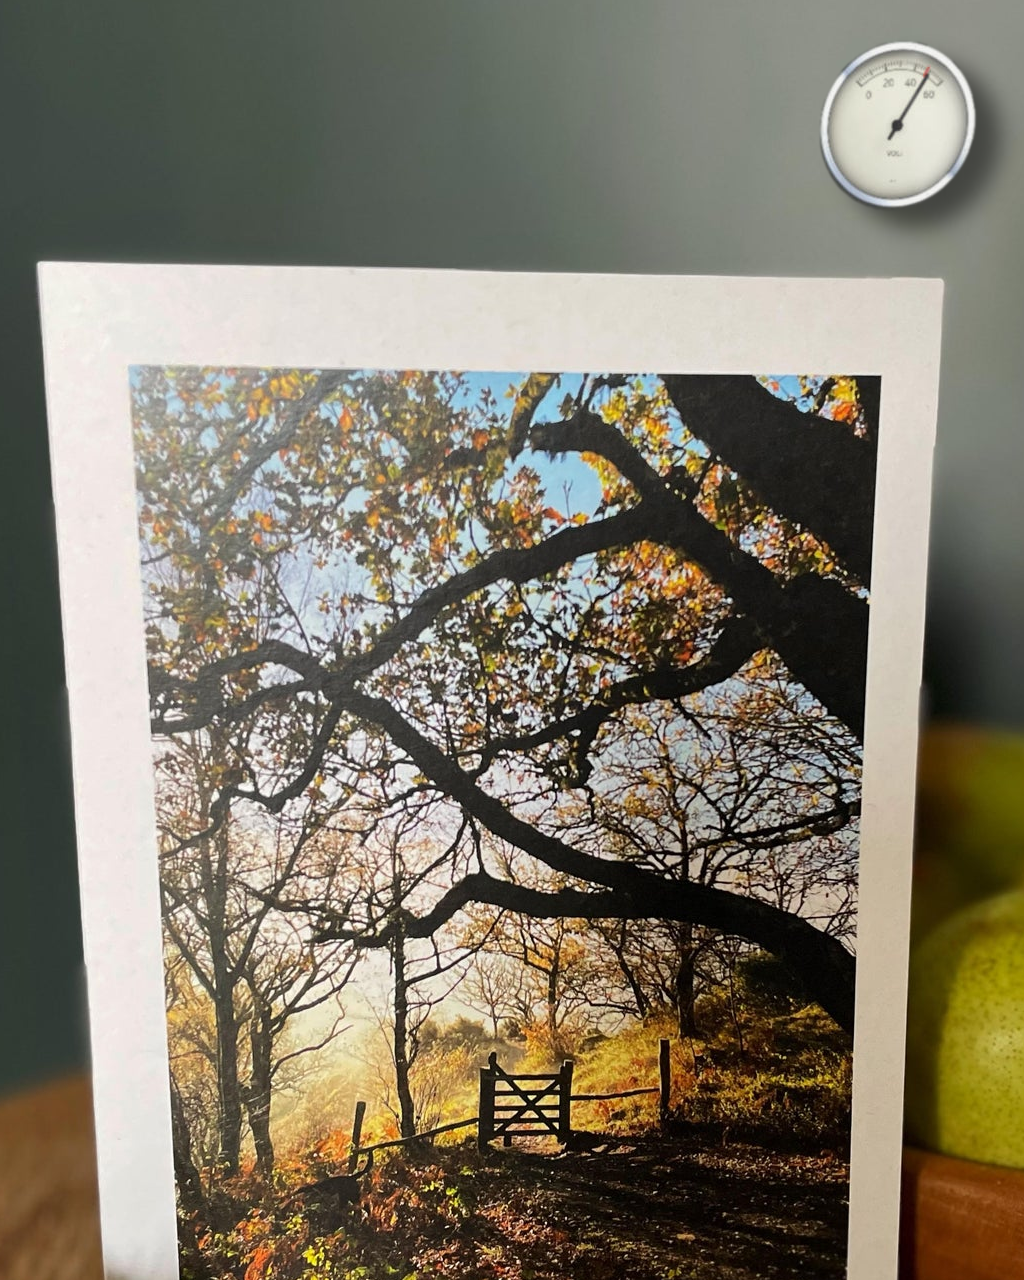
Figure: 50 V
